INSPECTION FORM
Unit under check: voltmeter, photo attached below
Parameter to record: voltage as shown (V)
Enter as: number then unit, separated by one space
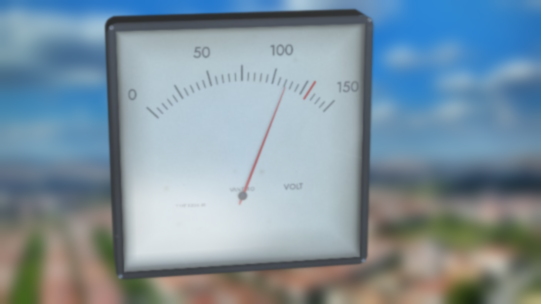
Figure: 110 V
